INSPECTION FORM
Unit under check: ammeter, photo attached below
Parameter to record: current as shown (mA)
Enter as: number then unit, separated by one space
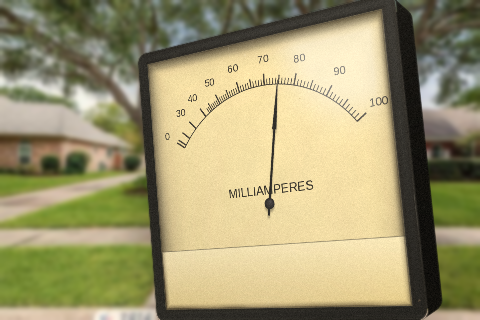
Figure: 75 mA
